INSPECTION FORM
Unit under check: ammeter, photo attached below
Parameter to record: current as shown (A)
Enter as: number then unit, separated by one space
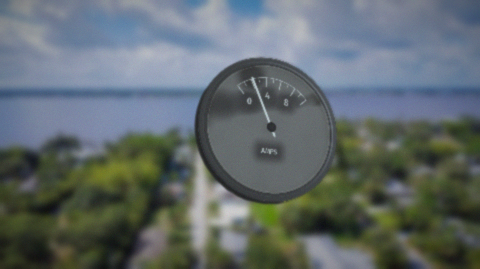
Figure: 2 A
